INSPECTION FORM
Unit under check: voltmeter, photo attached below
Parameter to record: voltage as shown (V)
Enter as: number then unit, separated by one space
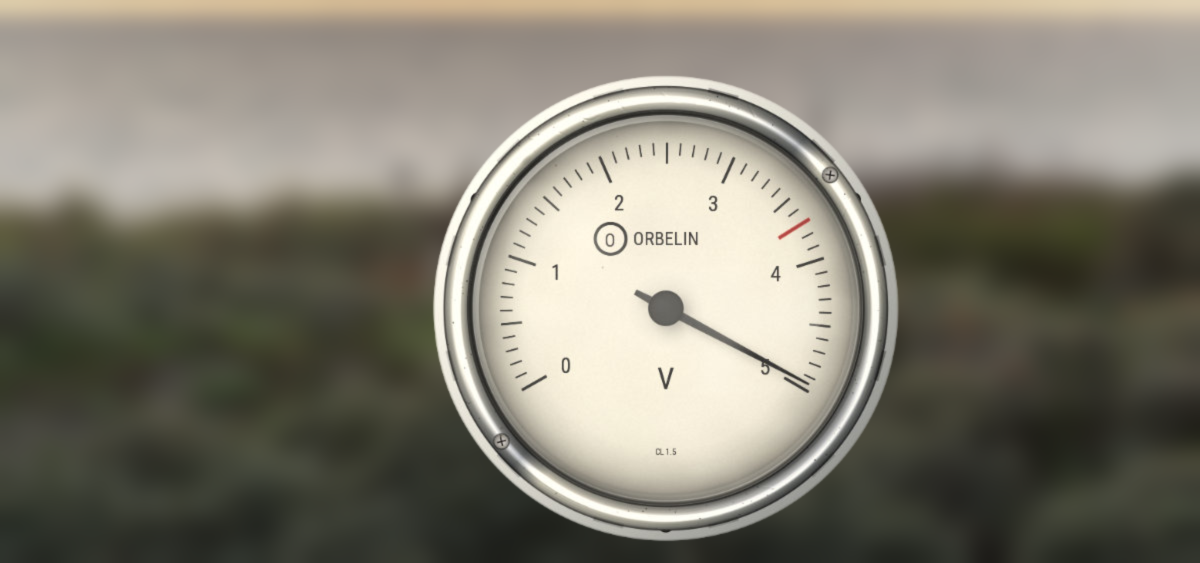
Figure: 4.95 V
